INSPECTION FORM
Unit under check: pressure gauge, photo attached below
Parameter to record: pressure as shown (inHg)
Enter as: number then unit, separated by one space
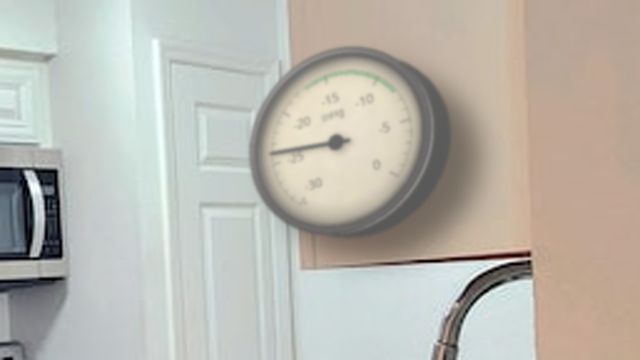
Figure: -24 inHg
